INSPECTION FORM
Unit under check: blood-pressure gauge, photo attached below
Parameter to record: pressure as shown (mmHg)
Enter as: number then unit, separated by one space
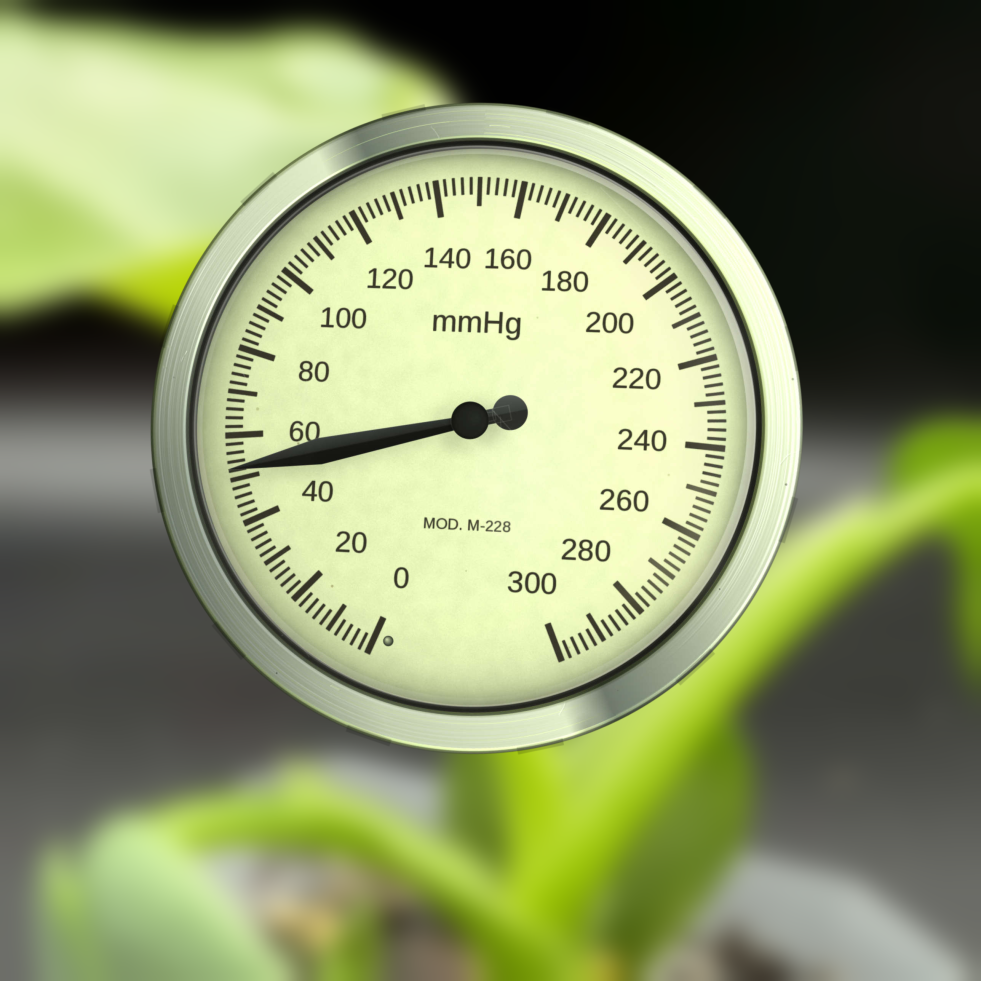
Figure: 52 mmHg
